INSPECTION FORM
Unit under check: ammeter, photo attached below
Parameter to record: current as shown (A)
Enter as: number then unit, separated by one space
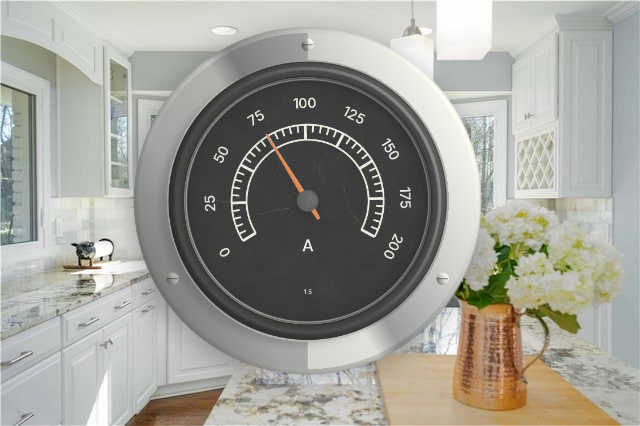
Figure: 75 A
